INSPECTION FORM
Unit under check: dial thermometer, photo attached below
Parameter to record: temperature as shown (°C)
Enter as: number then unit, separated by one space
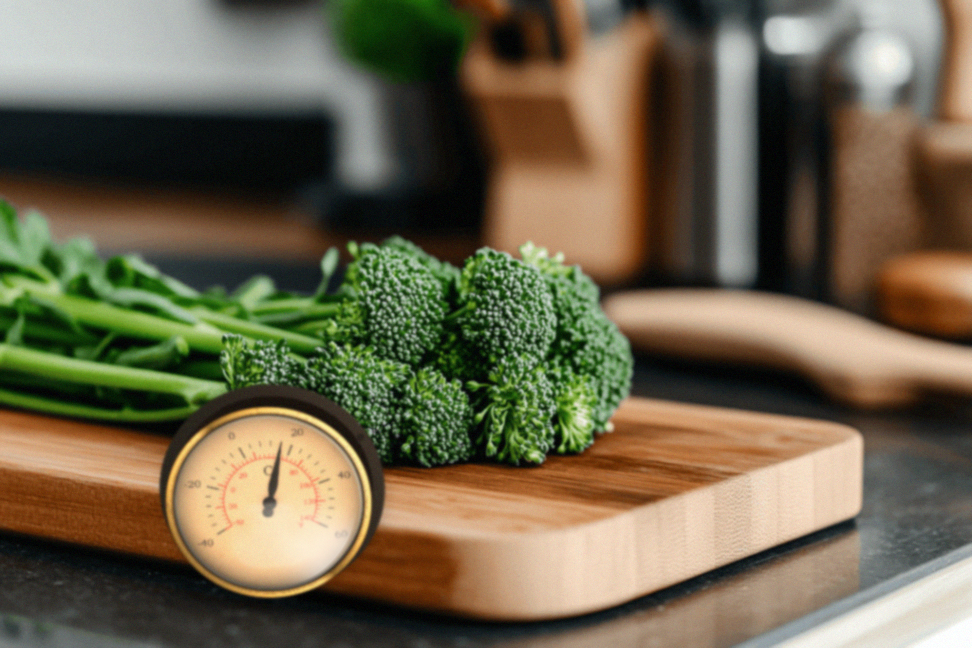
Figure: 16 °C
